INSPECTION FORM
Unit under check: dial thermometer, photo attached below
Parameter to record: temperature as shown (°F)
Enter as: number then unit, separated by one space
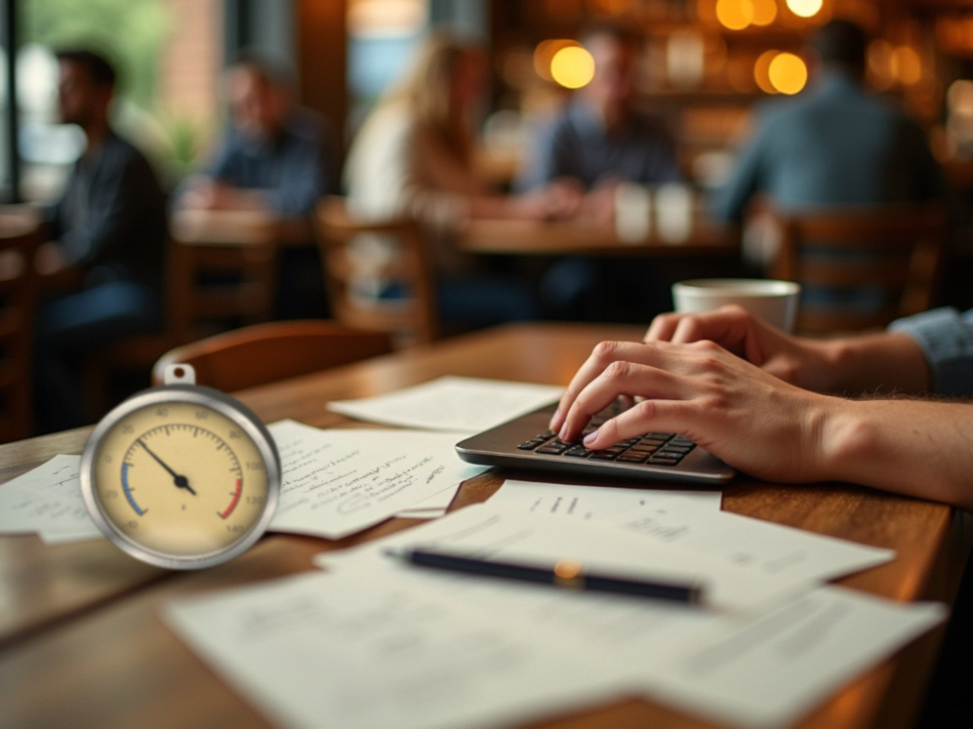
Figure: 20 °F
